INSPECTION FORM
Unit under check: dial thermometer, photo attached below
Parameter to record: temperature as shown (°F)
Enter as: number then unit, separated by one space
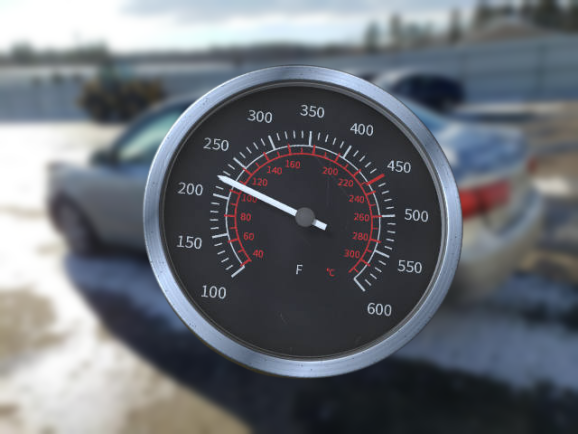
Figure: 220 °F
